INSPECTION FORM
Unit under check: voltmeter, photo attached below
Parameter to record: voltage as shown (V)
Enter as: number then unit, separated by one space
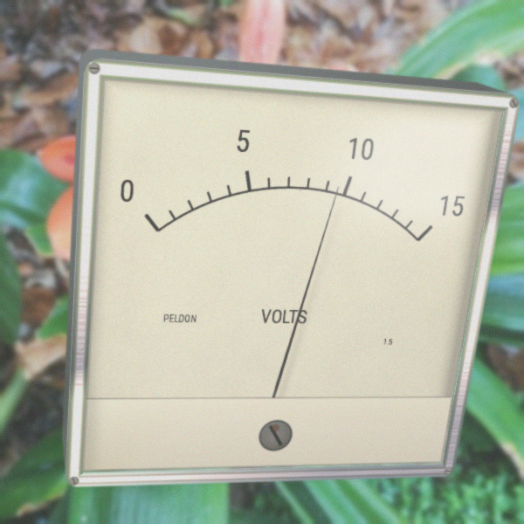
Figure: 9.5 V
